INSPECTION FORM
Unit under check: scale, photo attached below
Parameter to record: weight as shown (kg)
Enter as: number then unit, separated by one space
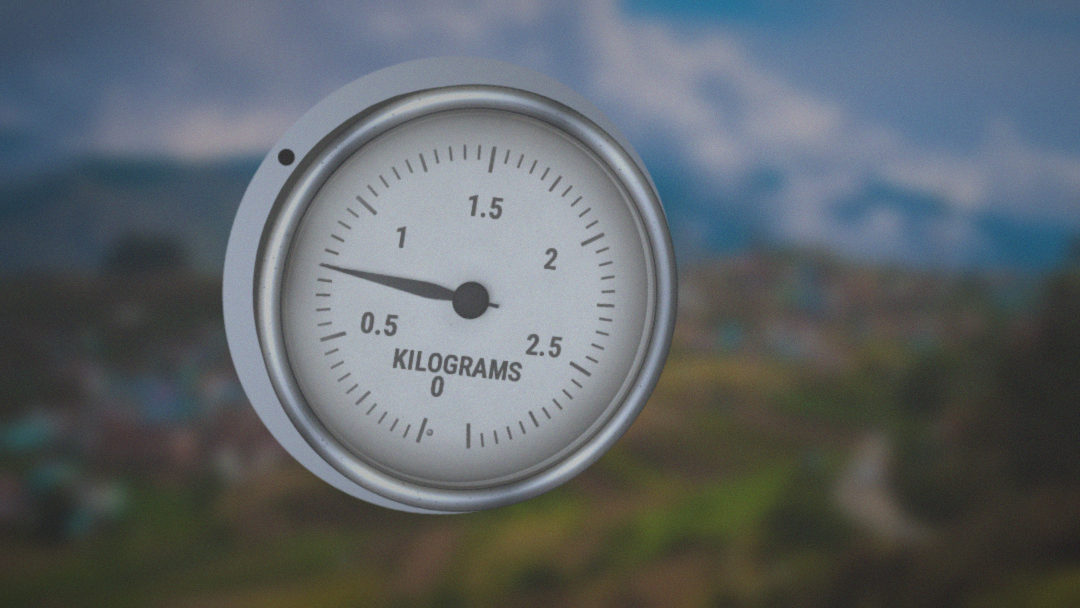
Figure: 0.75 kg
